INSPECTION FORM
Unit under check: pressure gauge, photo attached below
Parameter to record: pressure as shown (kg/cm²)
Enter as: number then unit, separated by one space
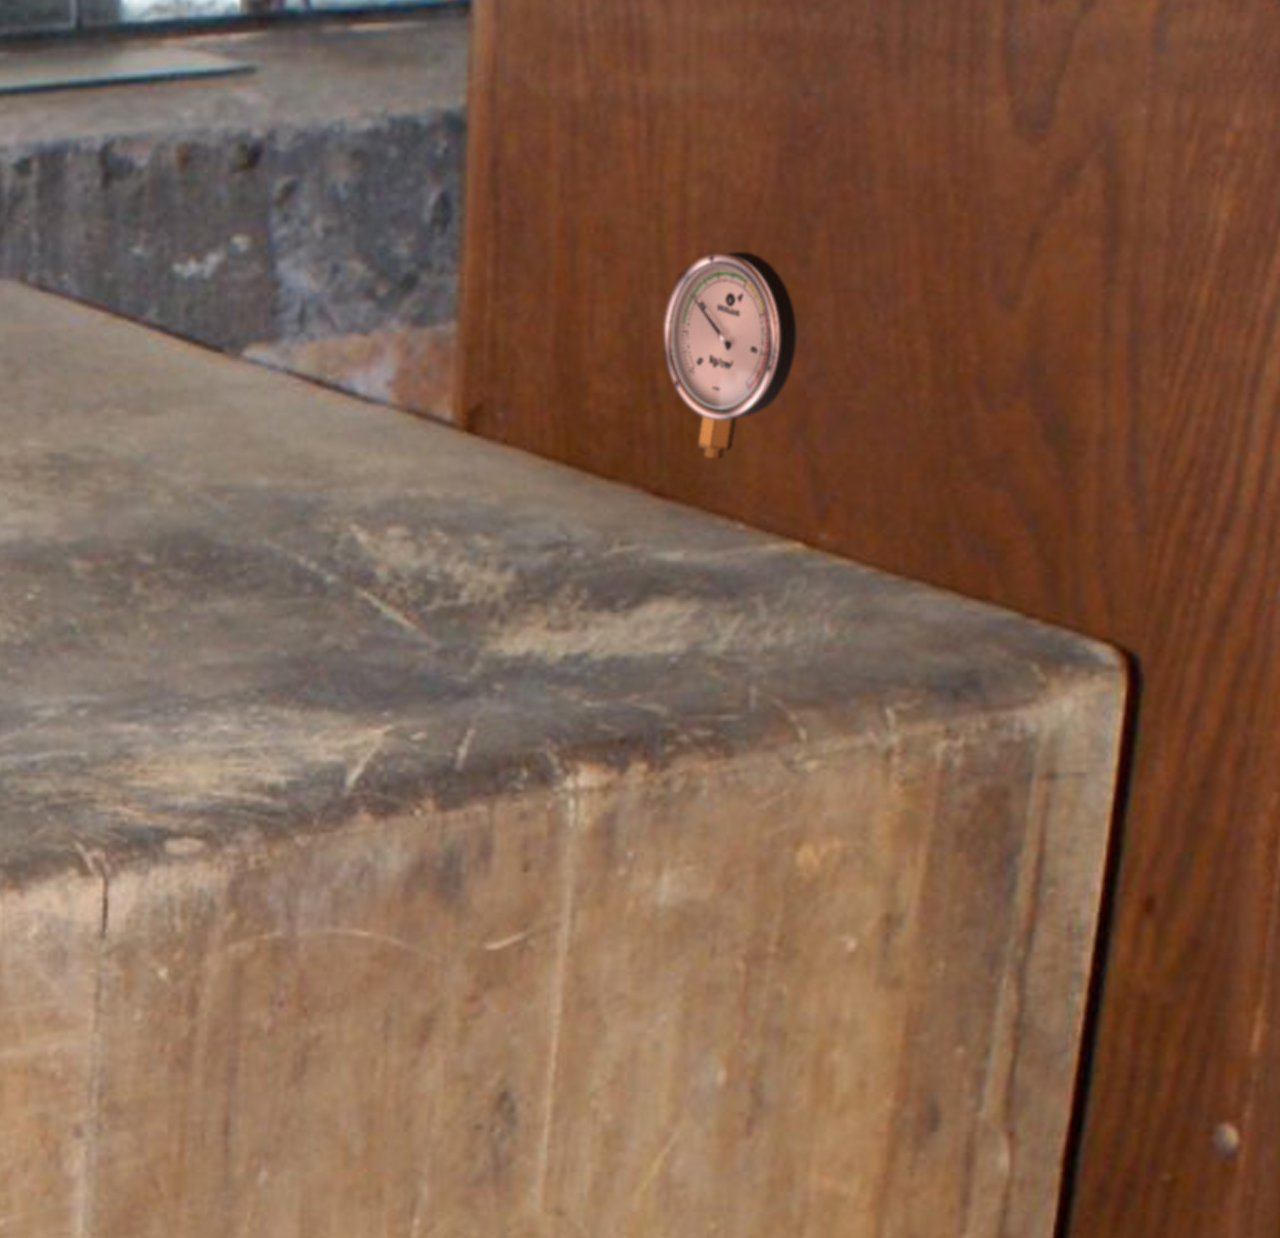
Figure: 2 kg/cm²
